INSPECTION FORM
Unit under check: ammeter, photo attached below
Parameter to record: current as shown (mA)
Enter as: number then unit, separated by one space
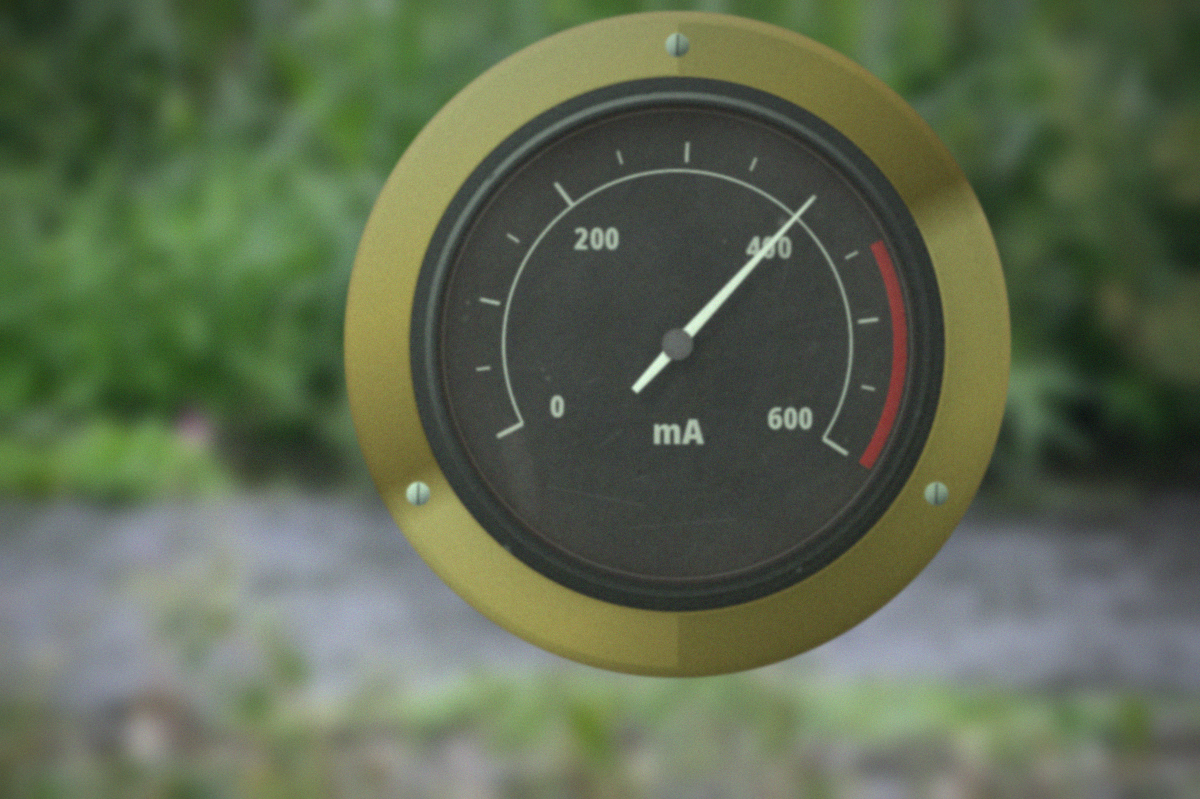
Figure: 400 mA
